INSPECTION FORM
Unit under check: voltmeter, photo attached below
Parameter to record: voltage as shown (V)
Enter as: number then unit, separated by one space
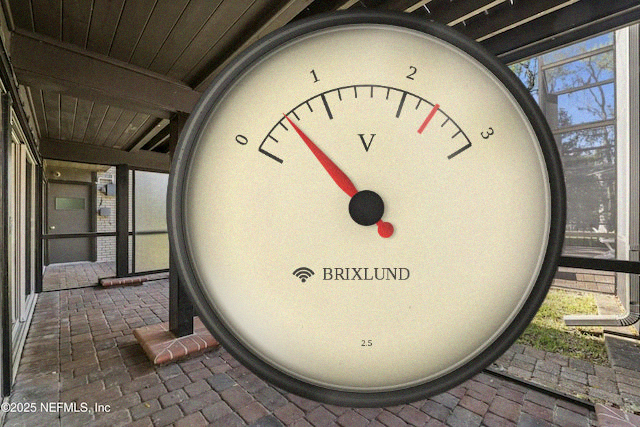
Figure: 0.5 V
